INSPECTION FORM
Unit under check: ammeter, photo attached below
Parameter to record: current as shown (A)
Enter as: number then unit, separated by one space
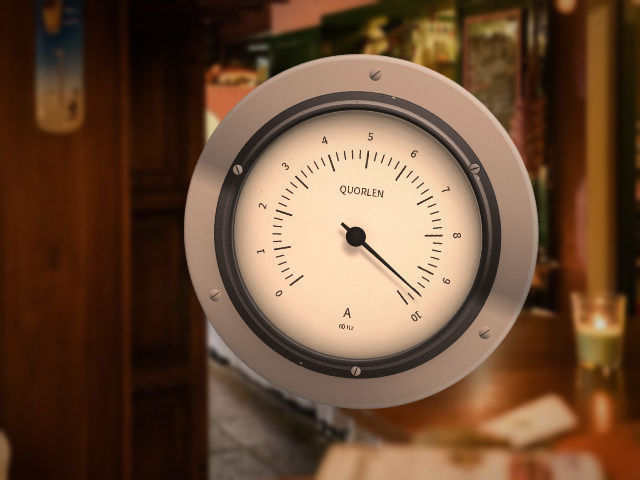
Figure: 9.6 A
